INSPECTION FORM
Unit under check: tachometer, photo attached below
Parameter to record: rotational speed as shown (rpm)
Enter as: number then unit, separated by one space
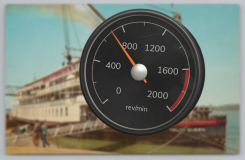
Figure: 700 rpm
